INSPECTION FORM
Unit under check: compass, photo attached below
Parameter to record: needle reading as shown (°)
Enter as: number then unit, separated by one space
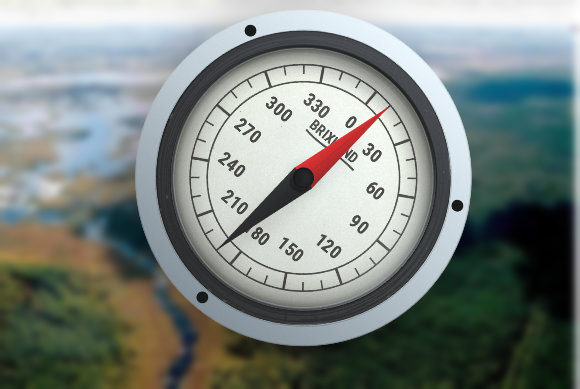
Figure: 10 °
